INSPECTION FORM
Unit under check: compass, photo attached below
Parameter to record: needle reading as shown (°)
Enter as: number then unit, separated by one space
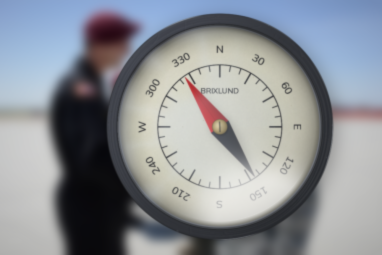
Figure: 325 °
